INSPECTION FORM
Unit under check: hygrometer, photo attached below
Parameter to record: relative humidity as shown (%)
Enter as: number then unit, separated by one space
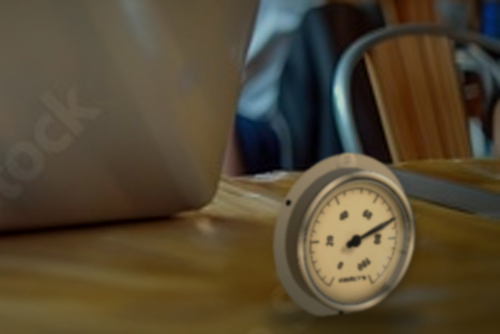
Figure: 72 %
